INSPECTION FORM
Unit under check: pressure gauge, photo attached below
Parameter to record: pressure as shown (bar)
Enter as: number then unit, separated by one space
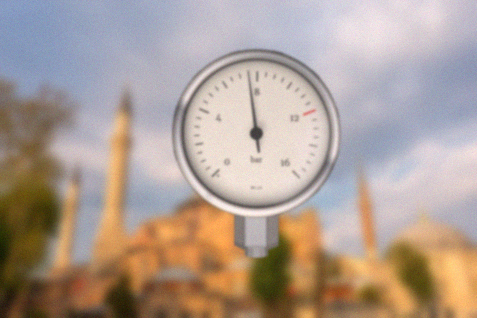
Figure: 7.5 bar
